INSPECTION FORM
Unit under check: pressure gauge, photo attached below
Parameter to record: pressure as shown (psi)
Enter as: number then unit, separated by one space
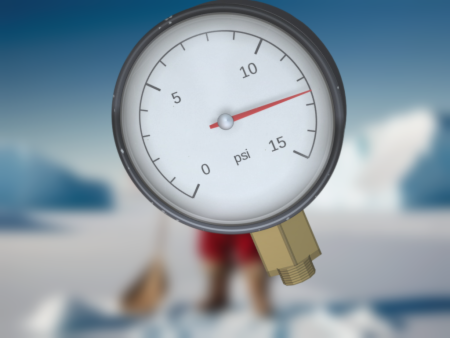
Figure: 12.5 psi
